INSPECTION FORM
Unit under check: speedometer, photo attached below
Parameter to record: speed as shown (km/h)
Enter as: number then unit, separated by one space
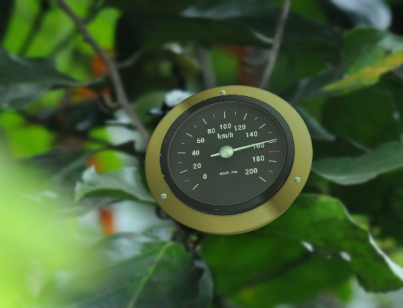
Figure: 160 km/h
